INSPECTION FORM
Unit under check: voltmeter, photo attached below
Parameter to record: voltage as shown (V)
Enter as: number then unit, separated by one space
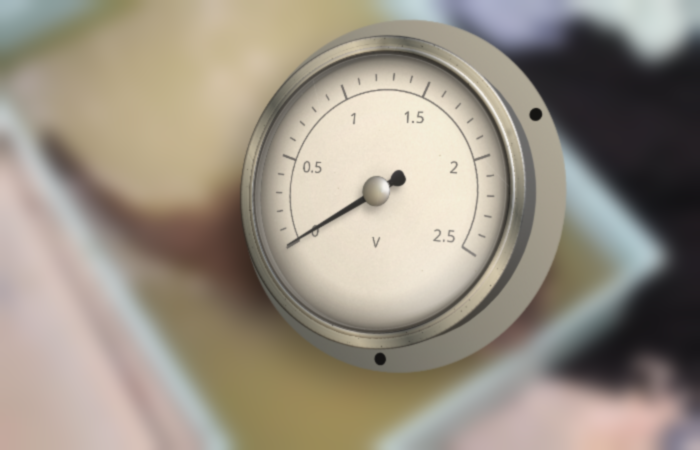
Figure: 0 V
